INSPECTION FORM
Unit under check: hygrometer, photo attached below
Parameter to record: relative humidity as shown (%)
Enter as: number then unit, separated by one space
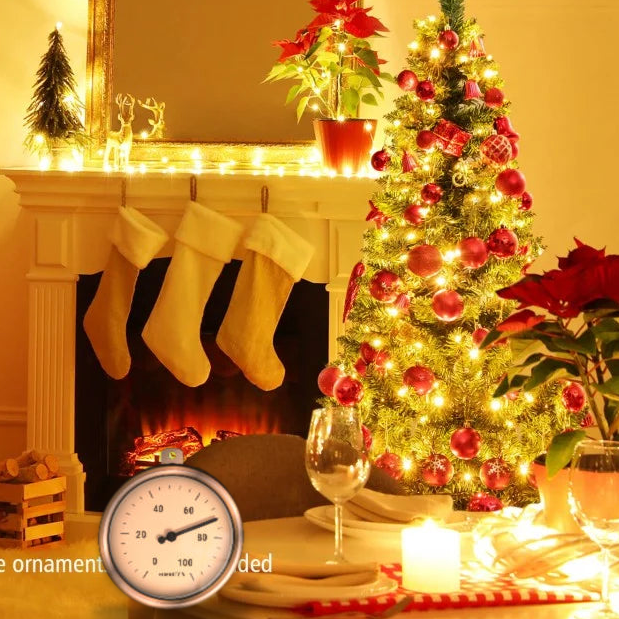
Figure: 72 %
